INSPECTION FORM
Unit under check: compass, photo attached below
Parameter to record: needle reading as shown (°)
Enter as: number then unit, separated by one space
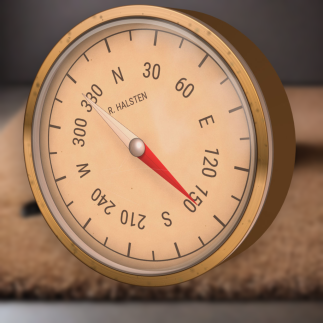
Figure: 150 °
